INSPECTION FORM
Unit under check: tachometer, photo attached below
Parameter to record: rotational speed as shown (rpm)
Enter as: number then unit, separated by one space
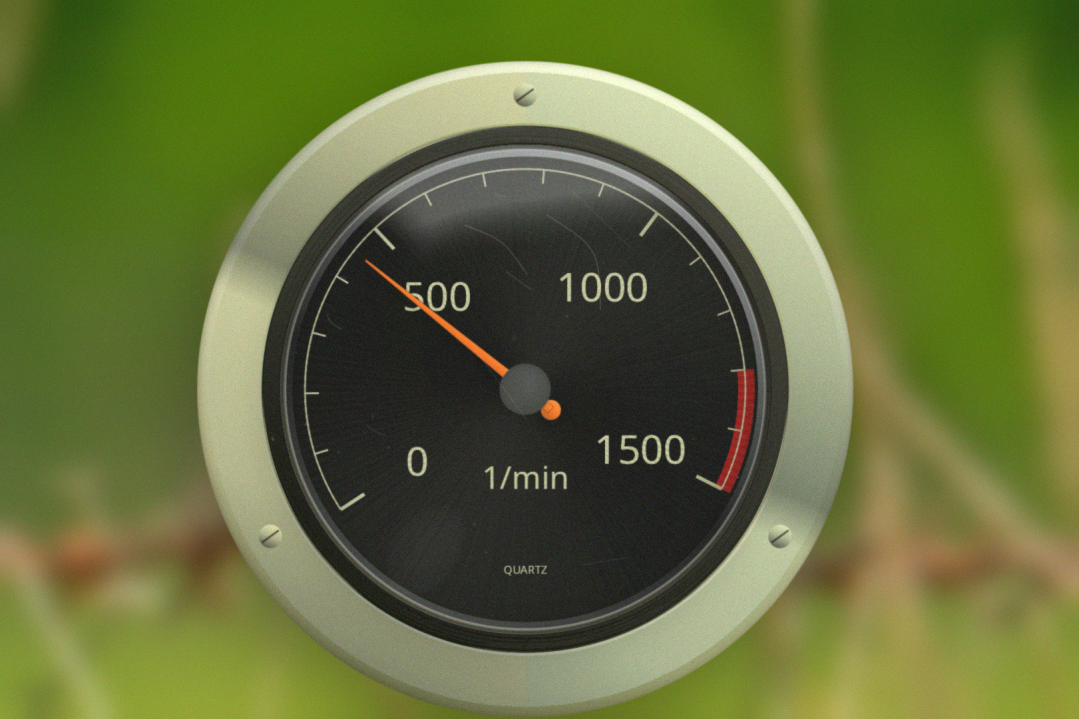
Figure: 450 rpm
